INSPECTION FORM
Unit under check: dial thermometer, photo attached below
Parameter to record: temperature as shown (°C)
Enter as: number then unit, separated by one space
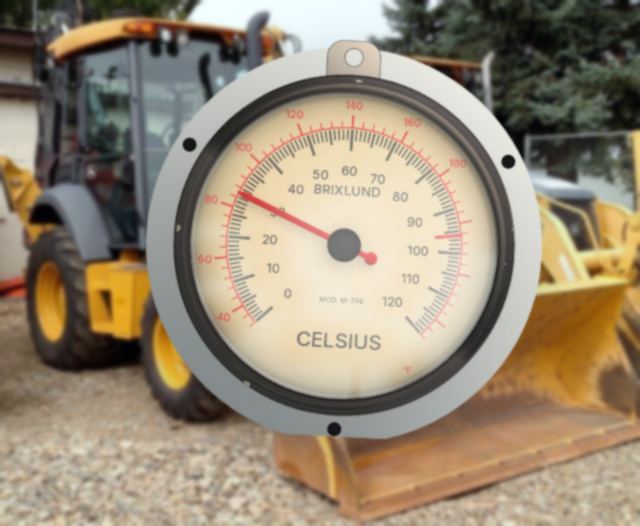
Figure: 30 °C
